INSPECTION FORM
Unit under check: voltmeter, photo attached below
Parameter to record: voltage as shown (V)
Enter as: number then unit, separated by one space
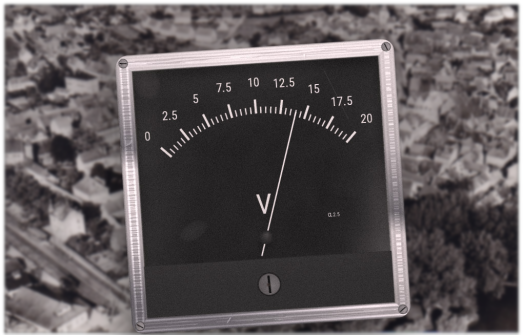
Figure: 14 V
